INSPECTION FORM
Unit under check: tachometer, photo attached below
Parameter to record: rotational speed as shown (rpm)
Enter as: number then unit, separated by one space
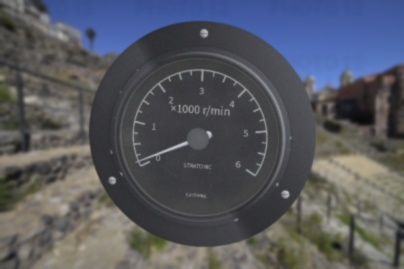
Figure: 125 rpm
